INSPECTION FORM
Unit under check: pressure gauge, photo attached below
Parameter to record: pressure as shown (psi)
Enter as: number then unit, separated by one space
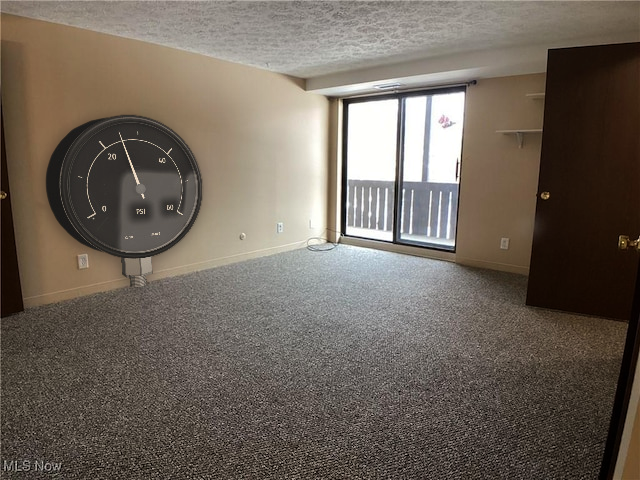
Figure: 25 psi
